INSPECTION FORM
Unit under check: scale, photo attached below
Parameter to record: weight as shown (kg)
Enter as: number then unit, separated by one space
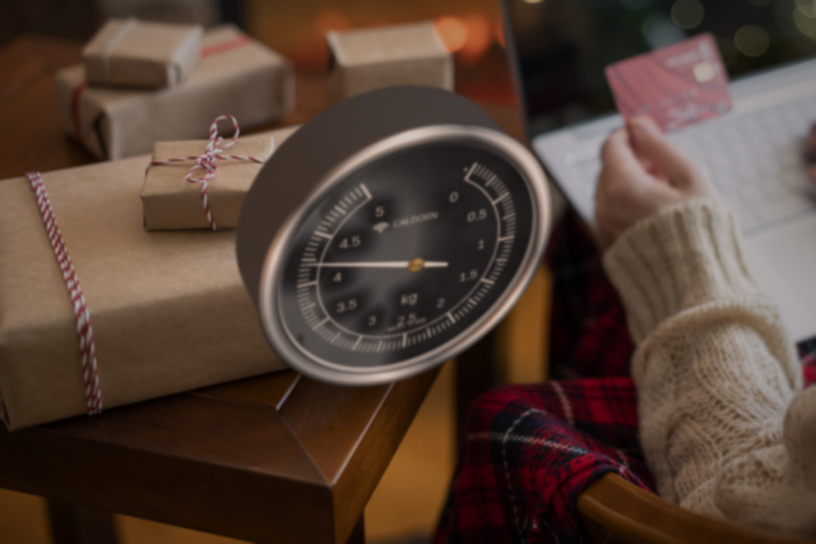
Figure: 4.25 kg
